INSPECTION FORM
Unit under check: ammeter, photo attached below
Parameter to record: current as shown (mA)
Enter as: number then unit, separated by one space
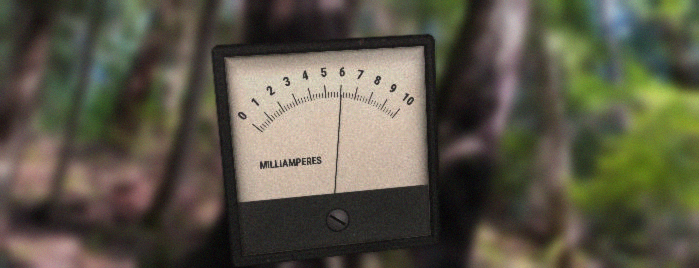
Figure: 6 mA
